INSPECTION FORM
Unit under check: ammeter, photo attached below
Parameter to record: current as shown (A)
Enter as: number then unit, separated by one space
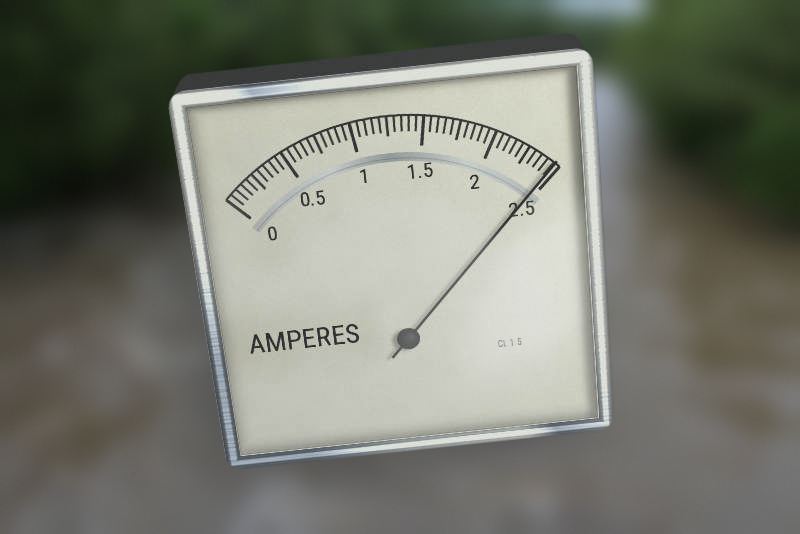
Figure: 2.45 A
